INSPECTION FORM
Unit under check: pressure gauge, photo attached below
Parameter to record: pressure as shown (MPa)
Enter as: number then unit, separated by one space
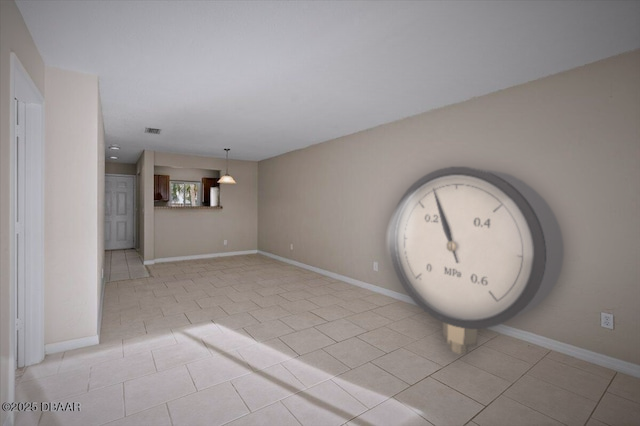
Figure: 0.25 MPa
